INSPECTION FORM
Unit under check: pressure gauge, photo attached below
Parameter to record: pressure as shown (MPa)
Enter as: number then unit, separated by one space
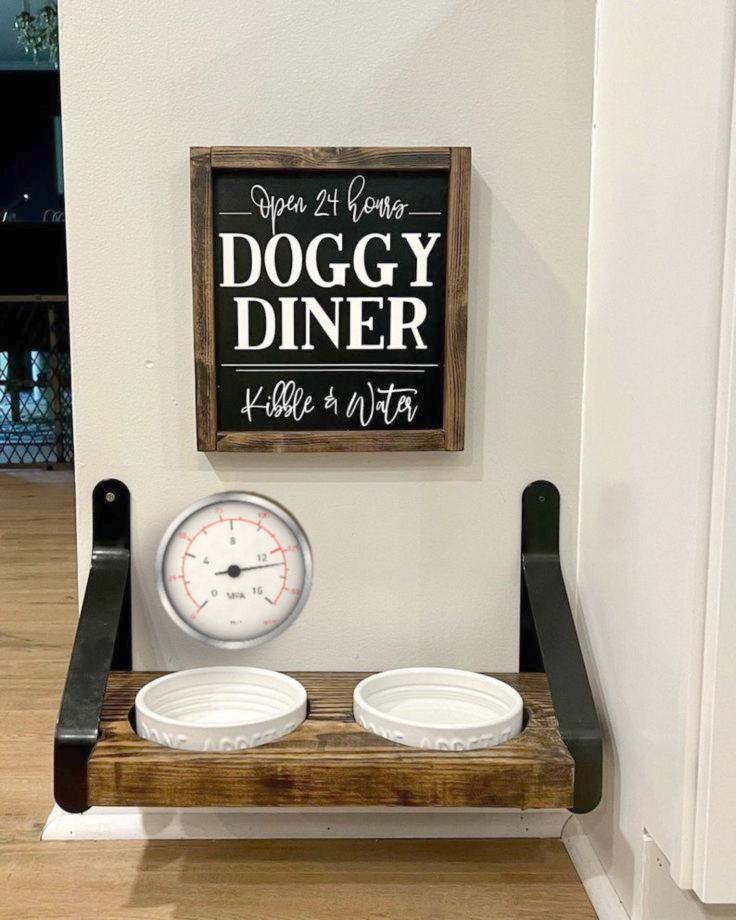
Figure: 13 MPa
